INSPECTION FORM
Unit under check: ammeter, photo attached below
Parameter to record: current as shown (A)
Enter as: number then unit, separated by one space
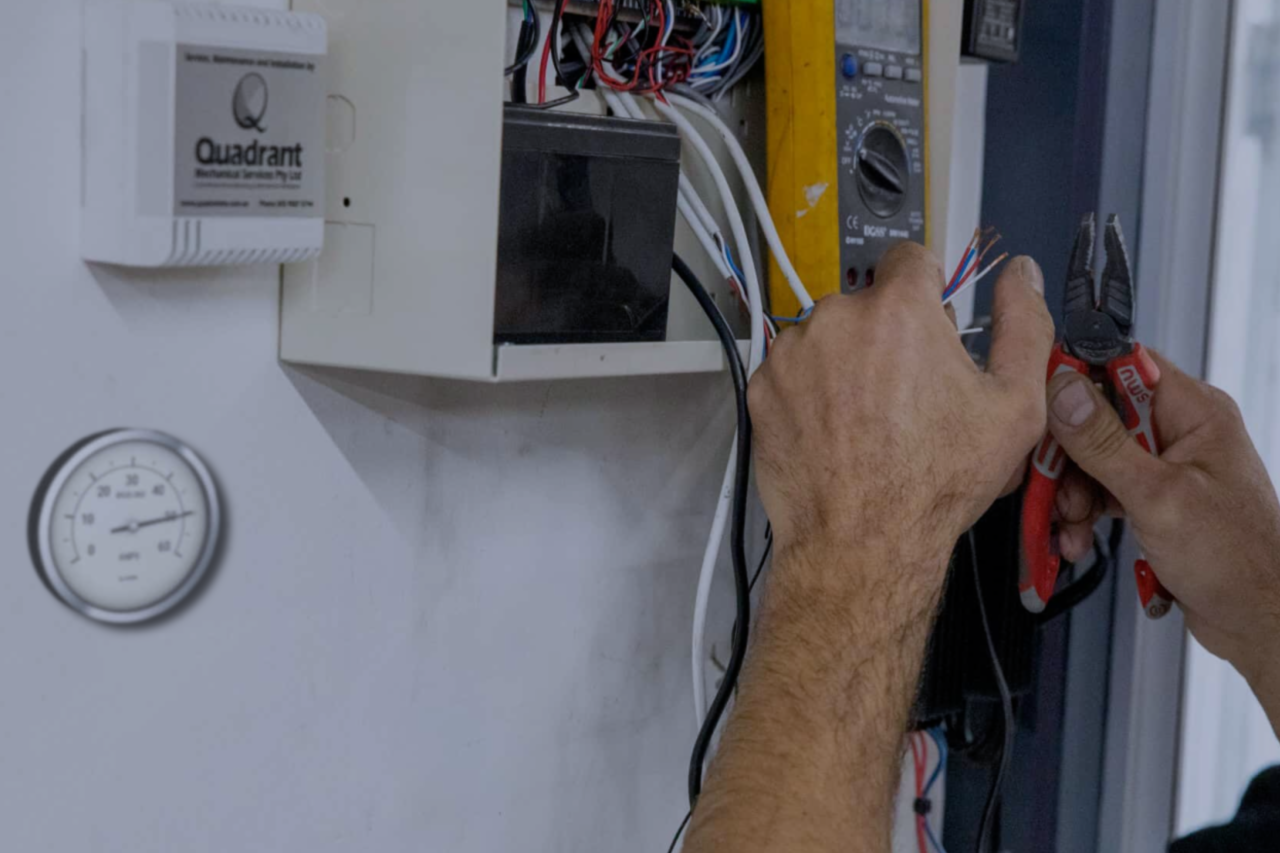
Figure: 50 A
